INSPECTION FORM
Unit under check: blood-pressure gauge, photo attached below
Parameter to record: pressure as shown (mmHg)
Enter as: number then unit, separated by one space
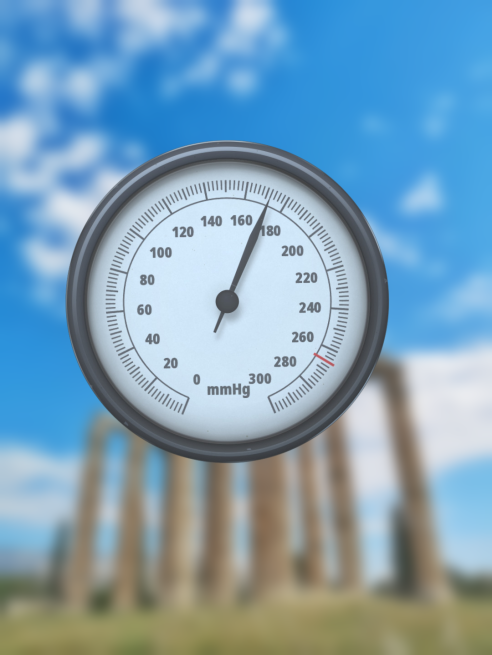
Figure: 172 mmHg
